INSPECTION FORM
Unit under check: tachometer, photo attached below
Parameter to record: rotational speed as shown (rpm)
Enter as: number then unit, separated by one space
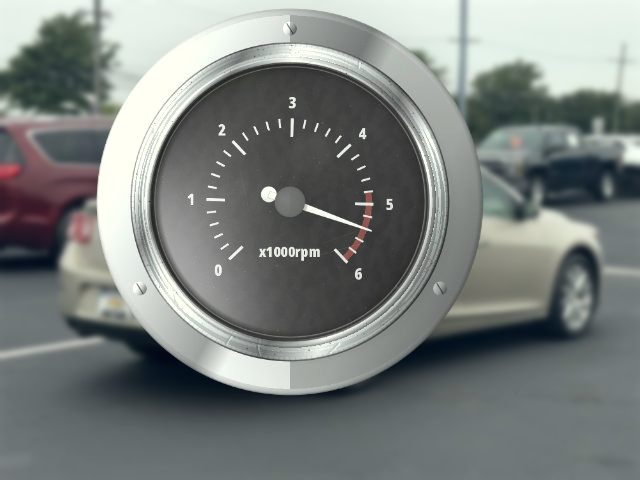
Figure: 5400 rpm
